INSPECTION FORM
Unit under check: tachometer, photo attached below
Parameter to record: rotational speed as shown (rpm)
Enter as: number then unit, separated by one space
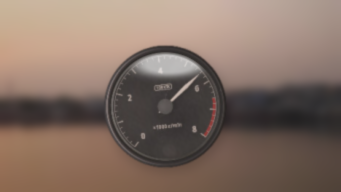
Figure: 5600 rpm
